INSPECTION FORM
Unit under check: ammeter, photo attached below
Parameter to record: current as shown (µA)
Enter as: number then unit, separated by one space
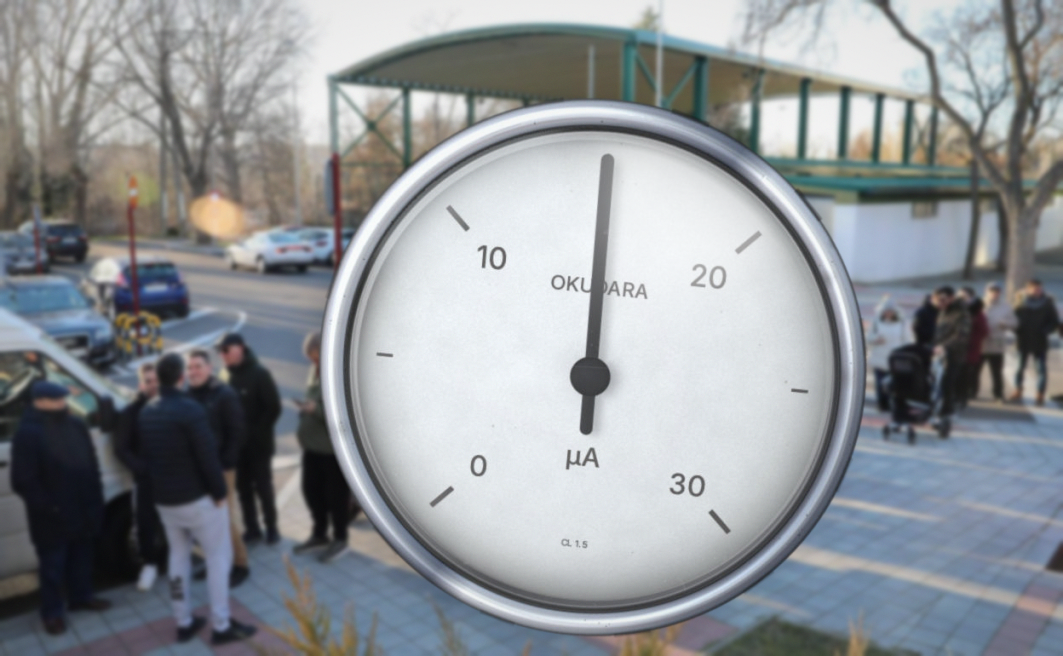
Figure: 15 µA
